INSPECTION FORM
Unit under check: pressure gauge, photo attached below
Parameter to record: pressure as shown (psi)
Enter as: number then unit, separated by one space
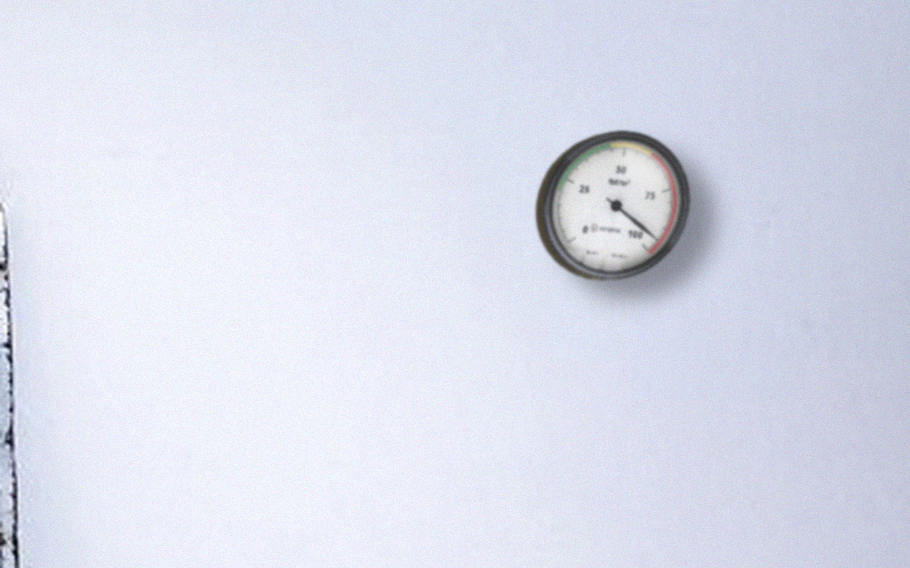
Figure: 95 psi
